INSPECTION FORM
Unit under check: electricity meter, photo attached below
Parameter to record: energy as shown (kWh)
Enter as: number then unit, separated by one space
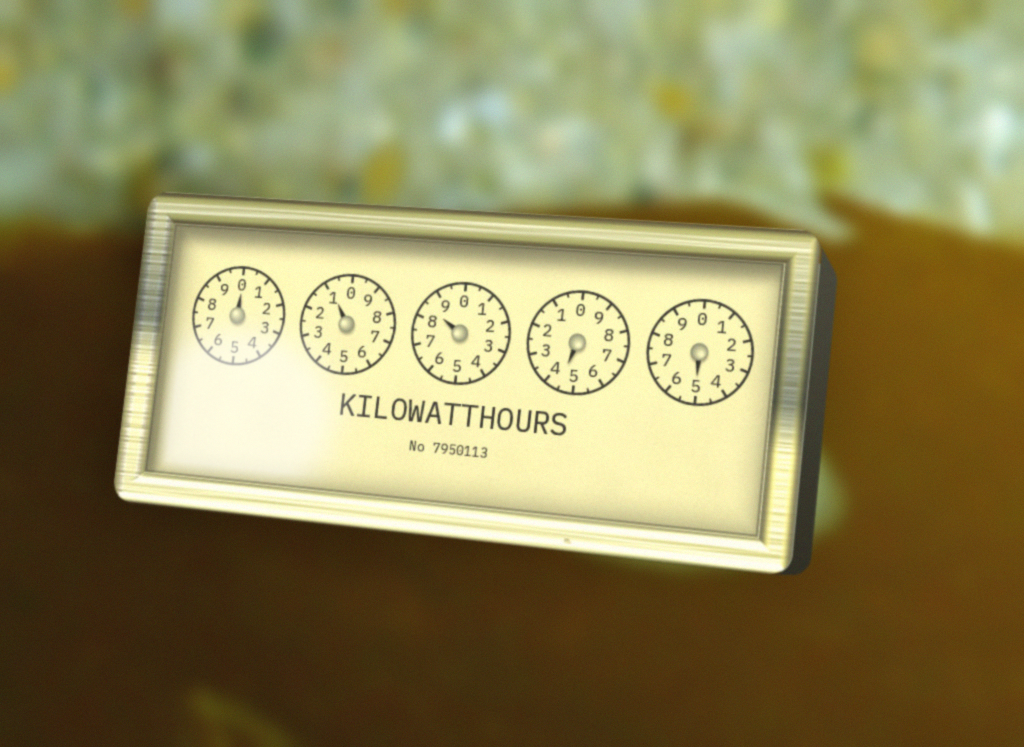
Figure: 845 kWh
